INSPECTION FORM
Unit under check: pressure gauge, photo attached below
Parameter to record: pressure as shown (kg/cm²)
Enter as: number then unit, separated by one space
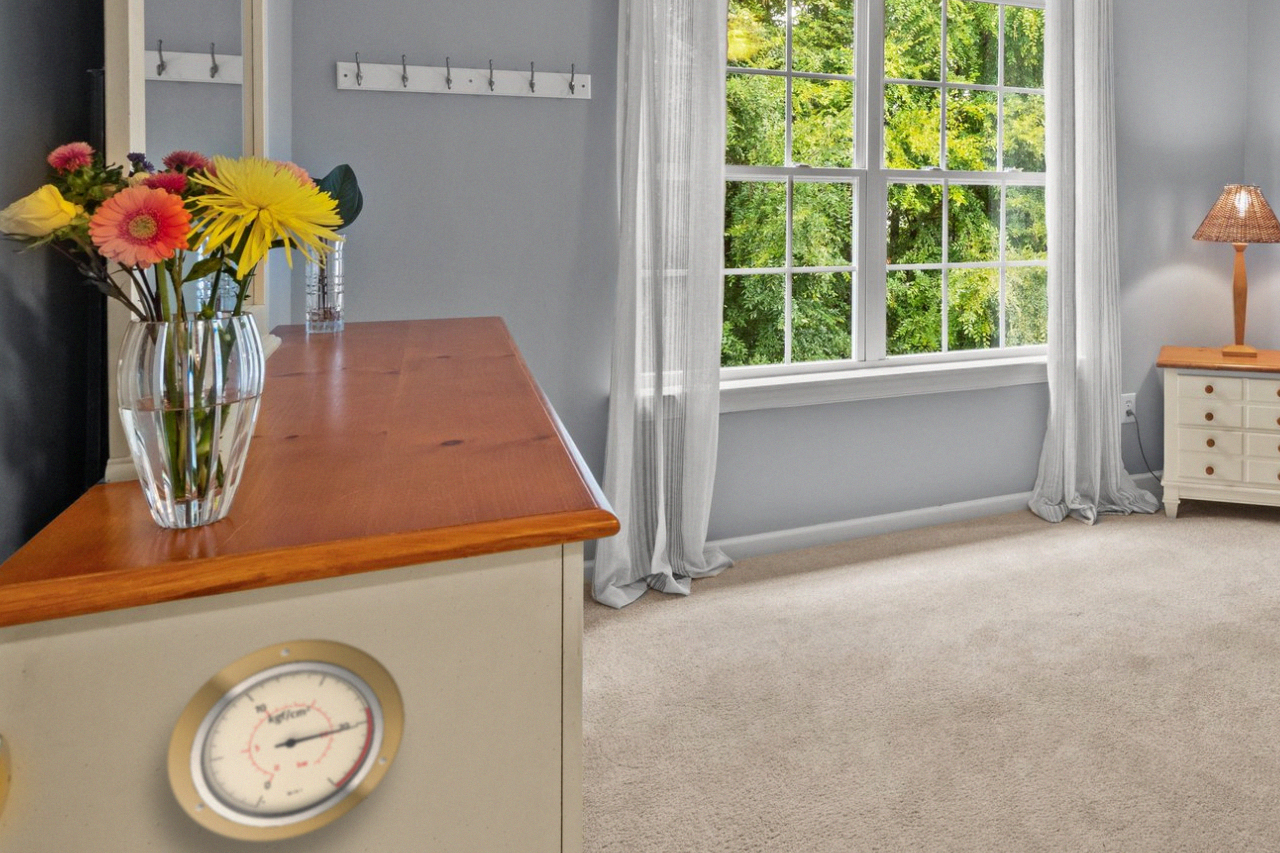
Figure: 20 kg/cm²
